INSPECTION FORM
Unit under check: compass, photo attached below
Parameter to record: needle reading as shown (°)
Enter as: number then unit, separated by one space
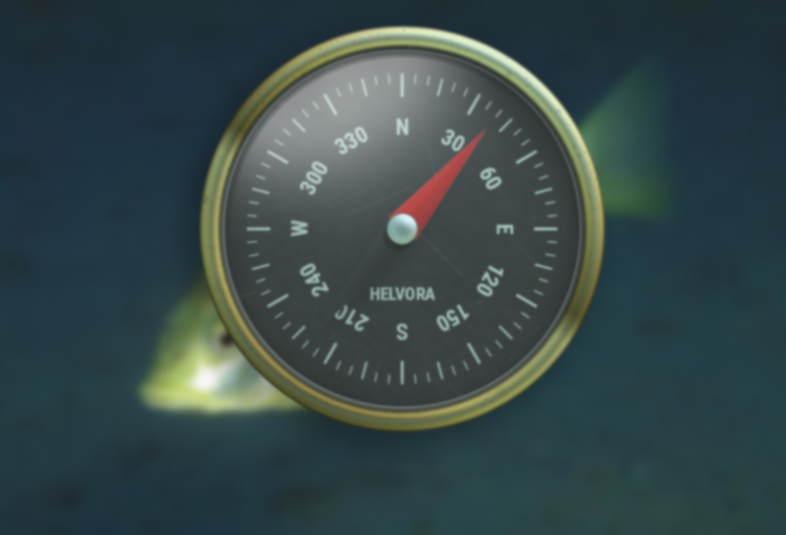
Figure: 40 °
